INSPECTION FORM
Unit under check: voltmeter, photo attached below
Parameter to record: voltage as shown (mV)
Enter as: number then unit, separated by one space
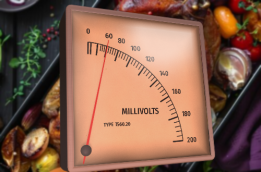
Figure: 60 mV
